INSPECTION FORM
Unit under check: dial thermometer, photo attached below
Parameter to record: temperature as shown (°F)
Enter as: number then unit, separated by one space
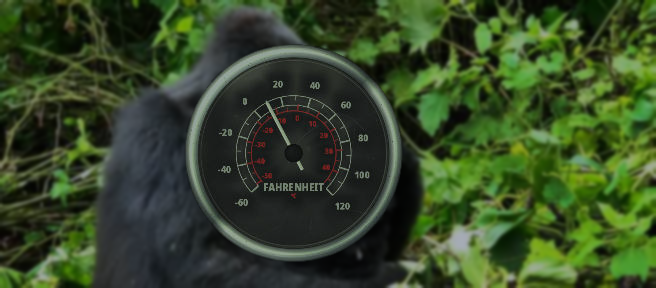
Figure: 10 °F
